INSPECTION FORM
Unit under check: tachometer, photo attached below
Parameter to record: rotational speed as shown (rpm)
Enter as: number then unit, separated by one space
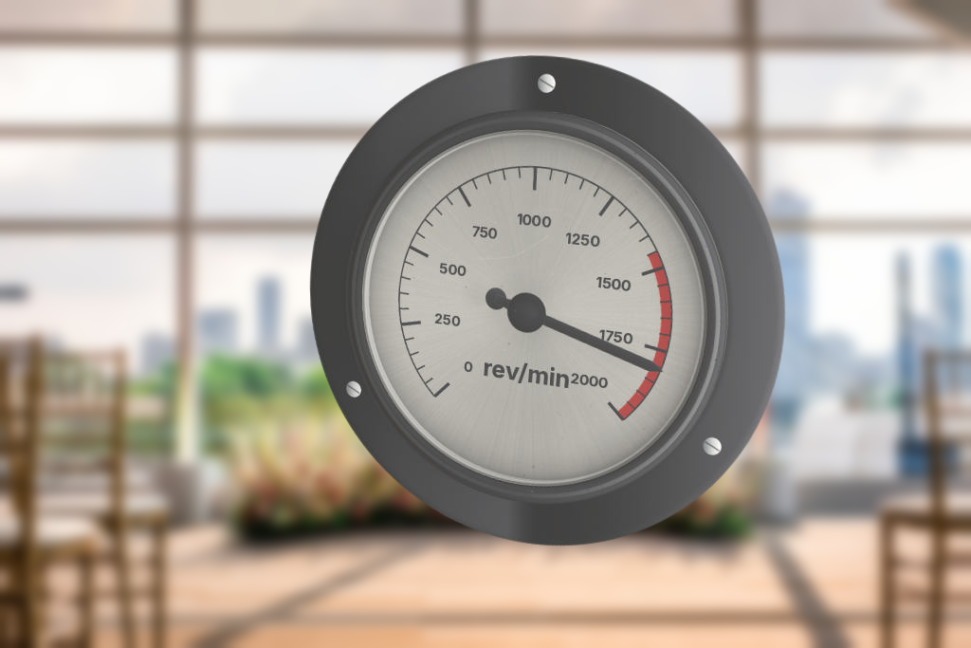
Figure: 1800 rpm
